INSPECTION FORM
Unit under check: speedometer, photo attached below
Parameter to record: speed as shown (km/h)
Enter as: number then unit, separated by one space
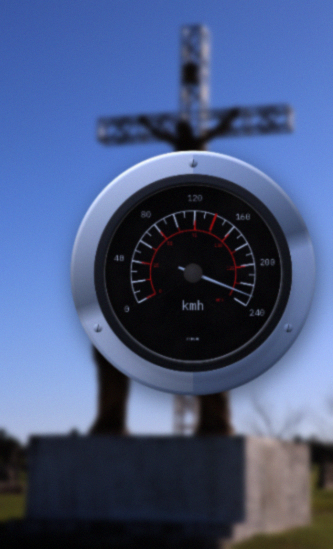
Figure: 230 km/h
